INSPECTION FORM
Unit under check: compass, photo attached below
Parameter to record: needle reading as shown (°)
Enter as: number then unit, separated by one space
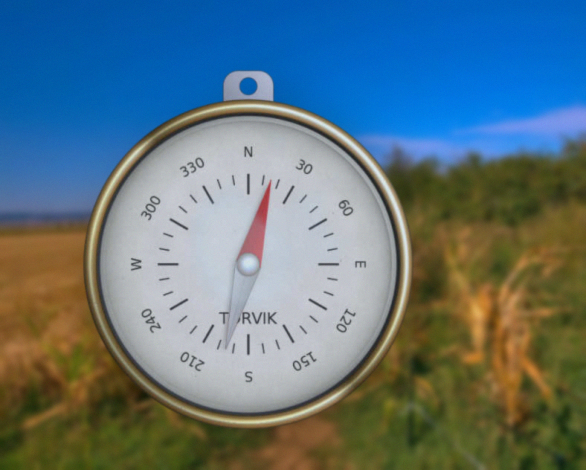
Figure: 15 °
